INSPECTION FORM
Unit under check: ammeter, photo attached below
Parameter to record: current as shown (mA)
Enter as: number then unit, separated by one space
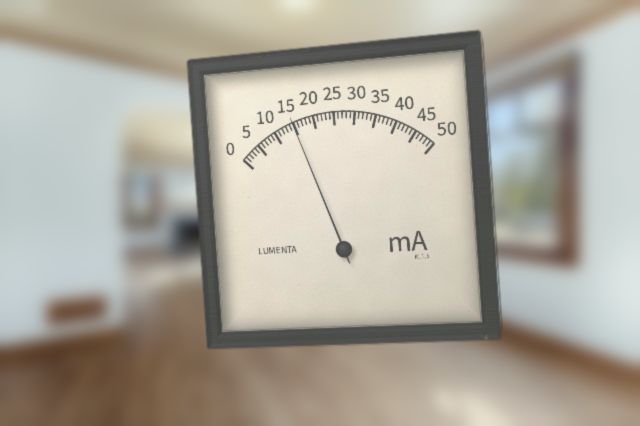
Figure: 15 mA
